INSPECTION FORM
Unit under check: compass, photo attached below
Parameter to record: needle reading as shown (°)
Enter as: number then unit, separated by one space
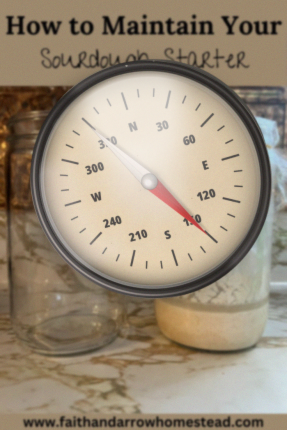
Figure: 150 °
